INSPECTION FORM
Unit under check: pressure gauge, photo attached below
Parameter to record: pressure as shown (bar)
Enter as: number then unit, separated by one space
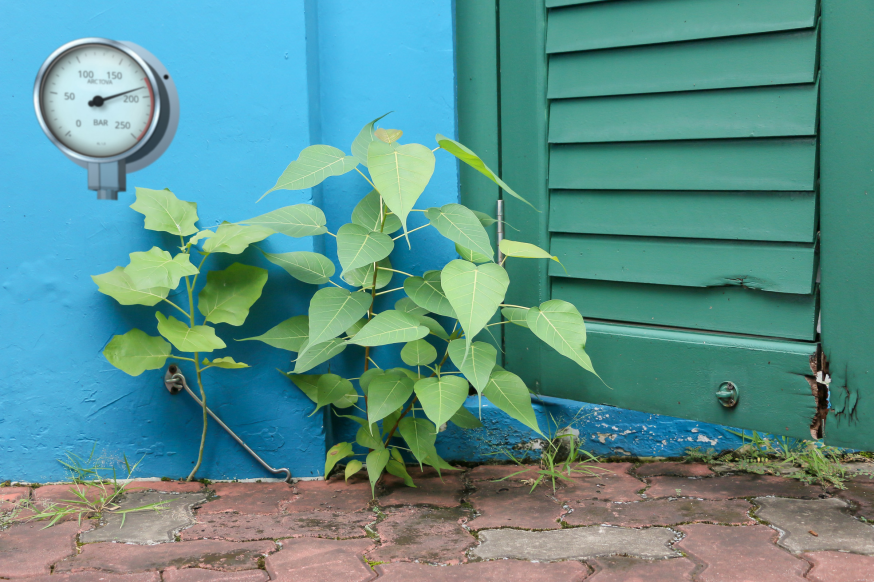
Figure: 190 bar
